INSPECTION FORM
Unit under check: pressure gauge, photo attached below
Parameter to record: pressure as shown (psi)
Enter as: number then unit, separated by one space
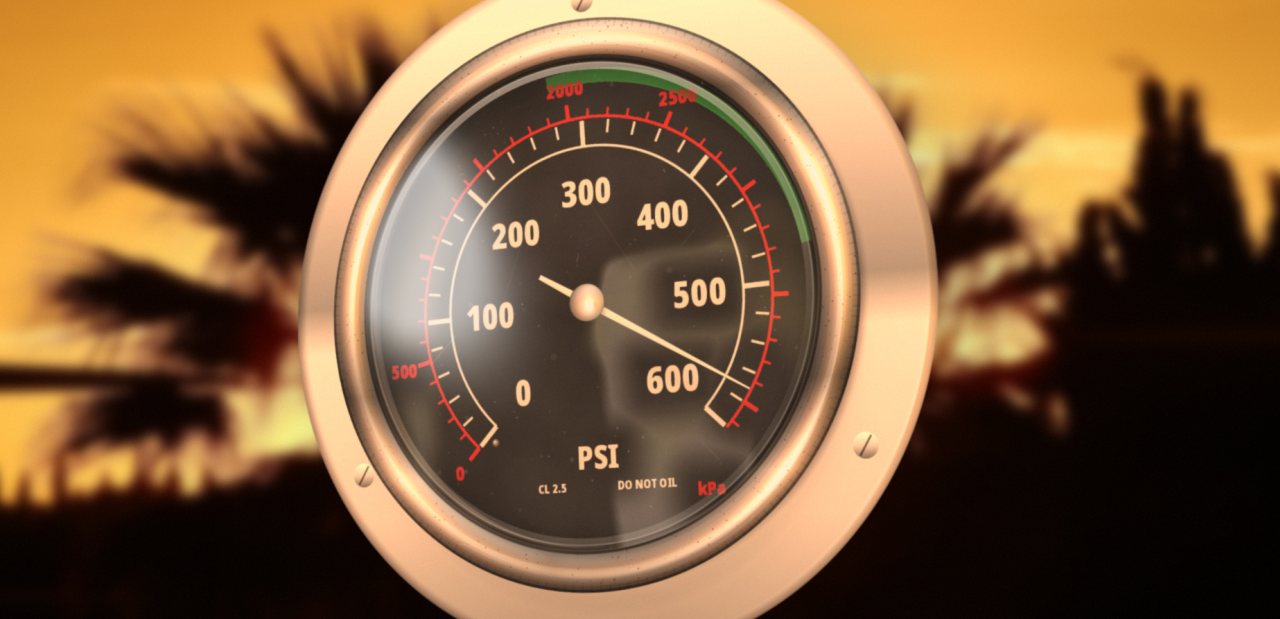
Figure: 570 psi
